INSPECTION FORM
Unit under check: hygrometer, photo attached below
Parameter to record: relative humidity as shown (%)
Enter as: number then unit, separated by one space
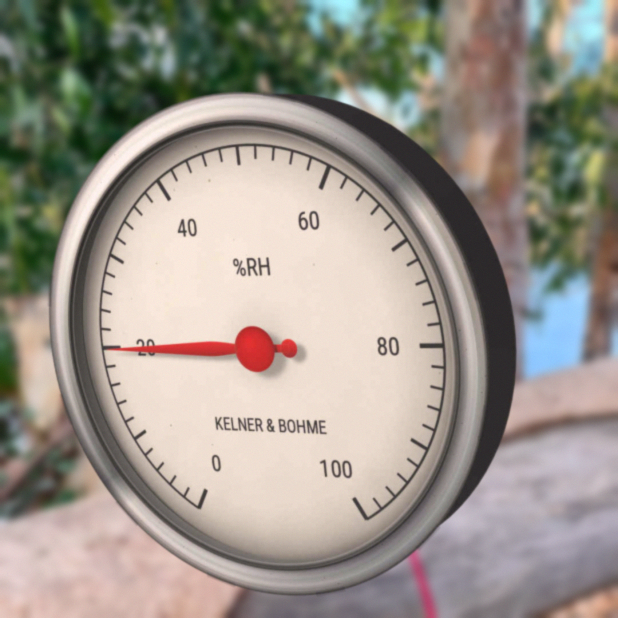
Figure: 20 %
